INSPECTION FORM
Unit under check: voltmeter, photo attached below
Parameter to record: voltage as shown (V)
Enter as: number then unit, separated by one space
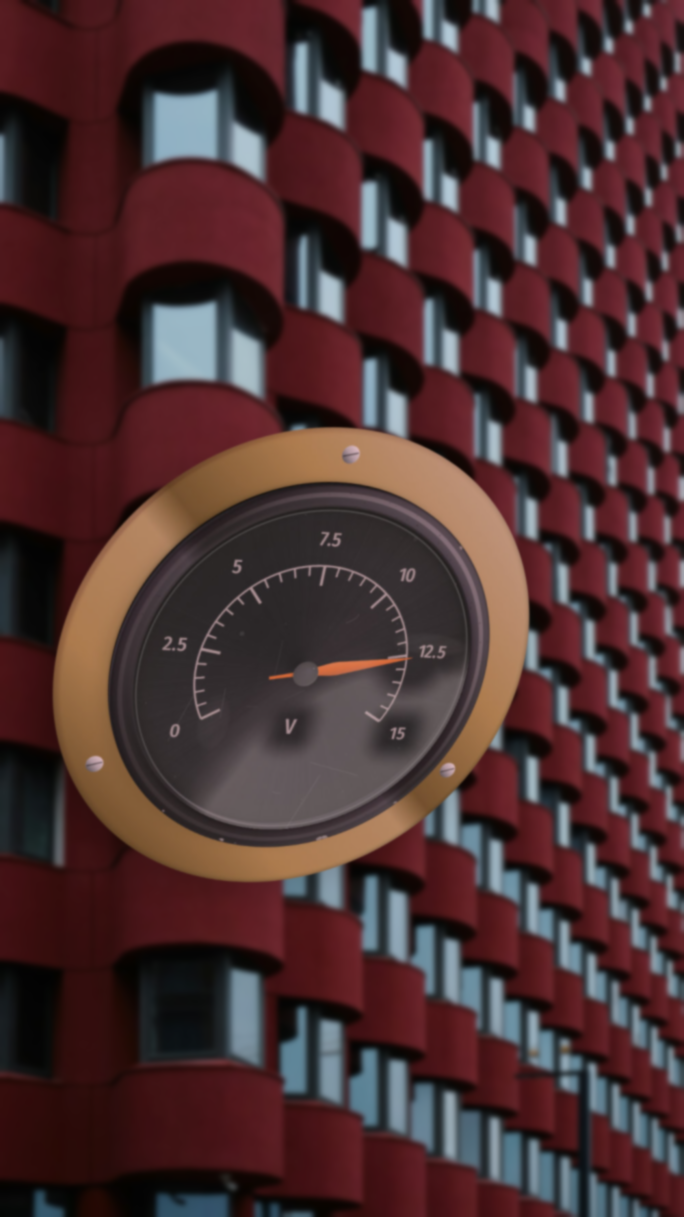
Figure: 12.5 V
